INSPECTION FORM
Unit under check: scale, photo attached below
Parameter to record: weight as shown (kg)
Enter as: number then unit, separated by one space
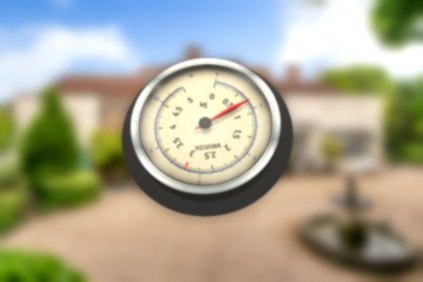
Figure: 0.75 kg
